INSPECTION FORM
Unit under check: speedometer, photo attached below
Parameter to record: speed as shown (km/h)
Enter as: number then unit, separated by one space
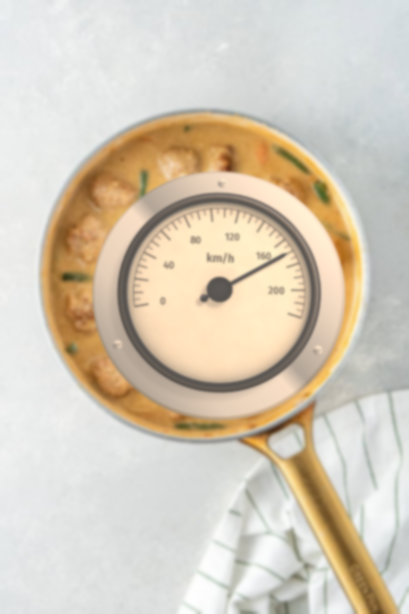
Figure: 170 km/h
